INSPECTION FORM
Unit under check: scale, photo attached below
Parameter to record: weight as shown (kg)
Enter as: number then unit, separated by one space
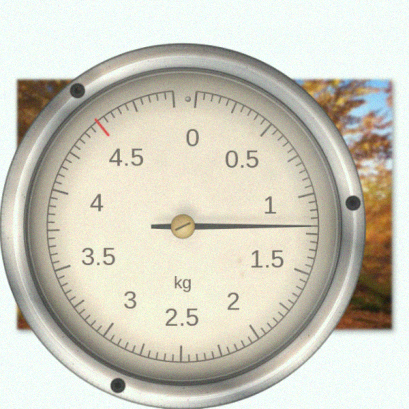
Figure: 1.2 kg
